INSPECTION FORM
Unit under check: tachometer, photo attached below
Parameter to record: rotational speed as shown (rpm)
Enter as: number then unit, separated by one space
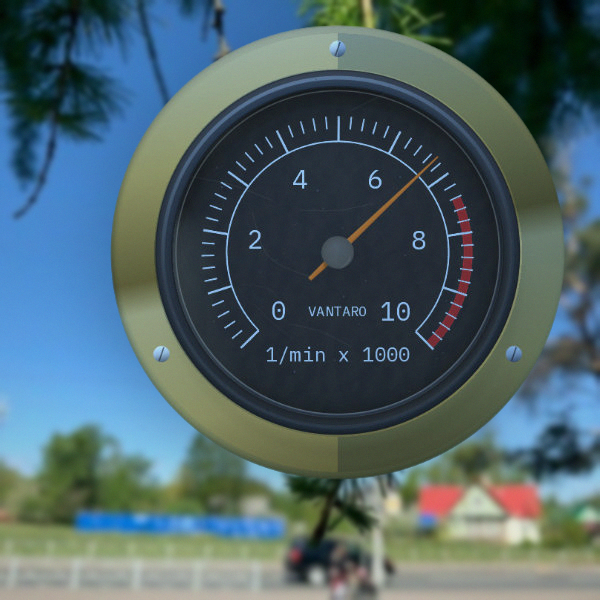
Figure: 6700 rpm
